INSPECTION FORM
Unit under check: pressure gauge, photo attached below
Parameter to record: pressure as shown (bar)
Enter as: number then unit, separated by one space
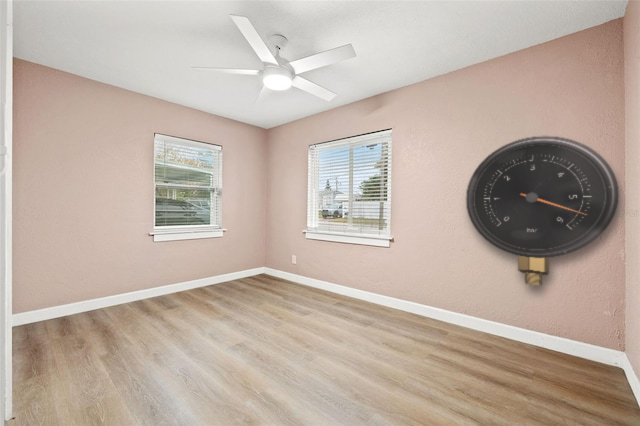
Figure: 5.5 bar
